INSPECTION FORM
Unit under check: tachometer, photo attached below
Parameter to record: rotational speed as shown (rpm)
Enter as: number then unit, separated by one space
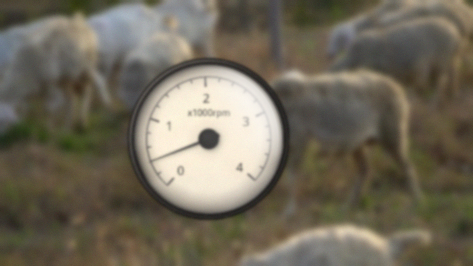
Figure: 400 rpm
